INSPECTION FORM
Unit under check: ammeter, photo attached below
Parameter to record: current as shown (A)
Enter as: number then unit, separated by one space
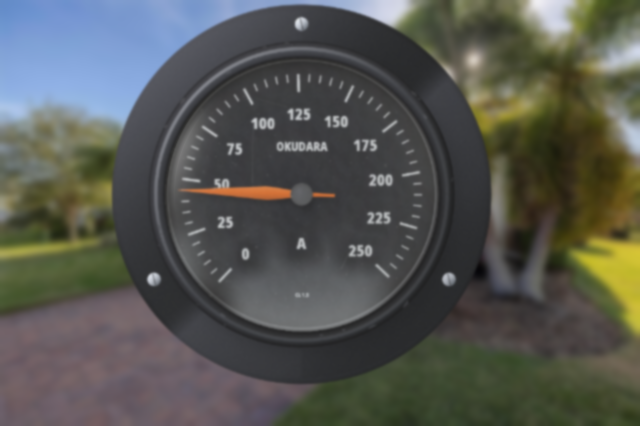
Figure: 45 A
